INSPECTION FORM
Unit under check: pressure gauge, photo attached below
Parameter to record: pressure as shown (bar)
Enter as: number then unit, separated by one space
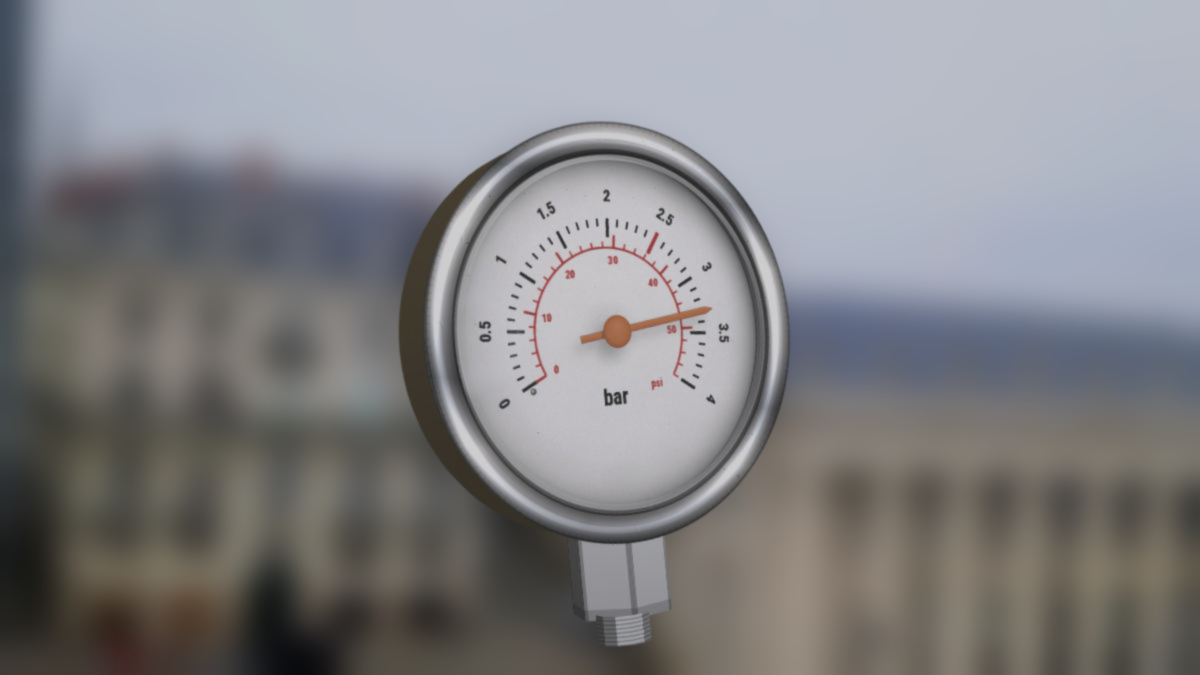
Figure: 3.3 bar
